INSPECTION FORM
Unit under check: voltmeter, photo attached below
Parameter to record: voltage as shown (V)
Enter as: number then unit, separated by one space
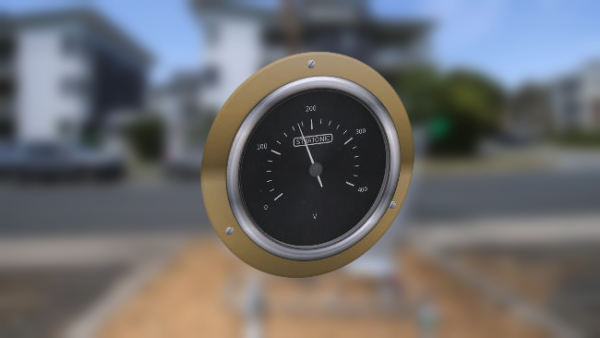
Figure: 170 V
